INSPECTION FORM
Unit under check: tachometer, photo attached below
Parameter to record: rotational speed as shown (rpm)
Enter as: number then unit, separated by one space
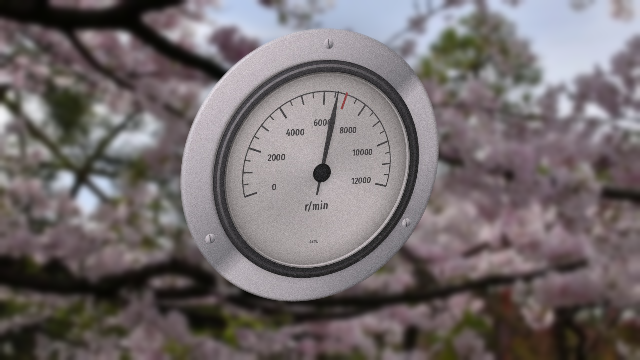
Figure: 6500 rpm
